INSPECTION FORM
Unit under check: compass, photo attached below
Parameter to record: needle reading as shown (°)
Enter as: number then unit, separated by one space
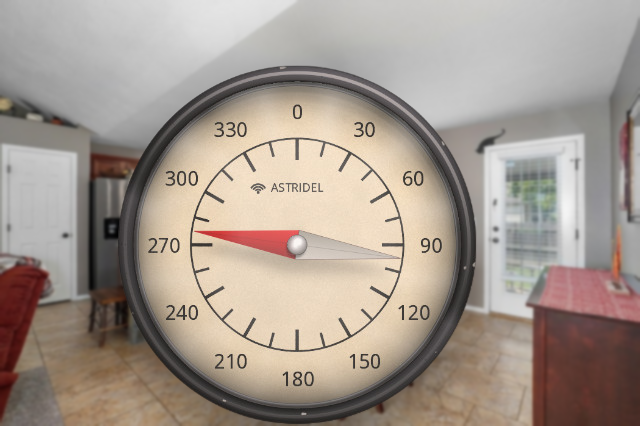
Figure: 277.5 °
